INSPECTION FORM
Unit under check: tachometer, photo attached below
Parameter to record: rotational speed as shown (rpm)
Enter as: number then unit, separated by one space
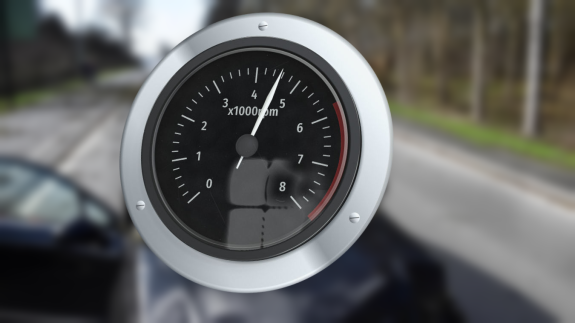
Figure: 4600 rpm
